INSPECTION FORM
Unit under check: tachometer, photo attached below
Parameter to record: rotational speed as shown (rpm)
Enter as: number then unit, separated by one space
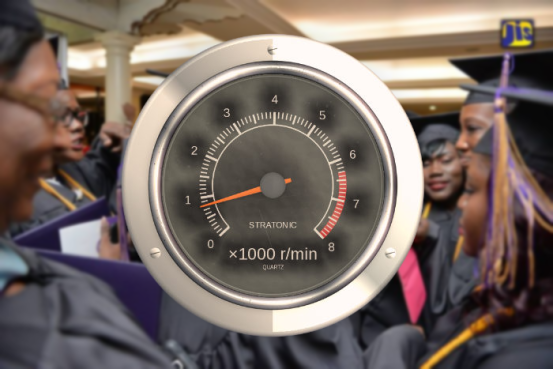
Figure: 800 rpm
